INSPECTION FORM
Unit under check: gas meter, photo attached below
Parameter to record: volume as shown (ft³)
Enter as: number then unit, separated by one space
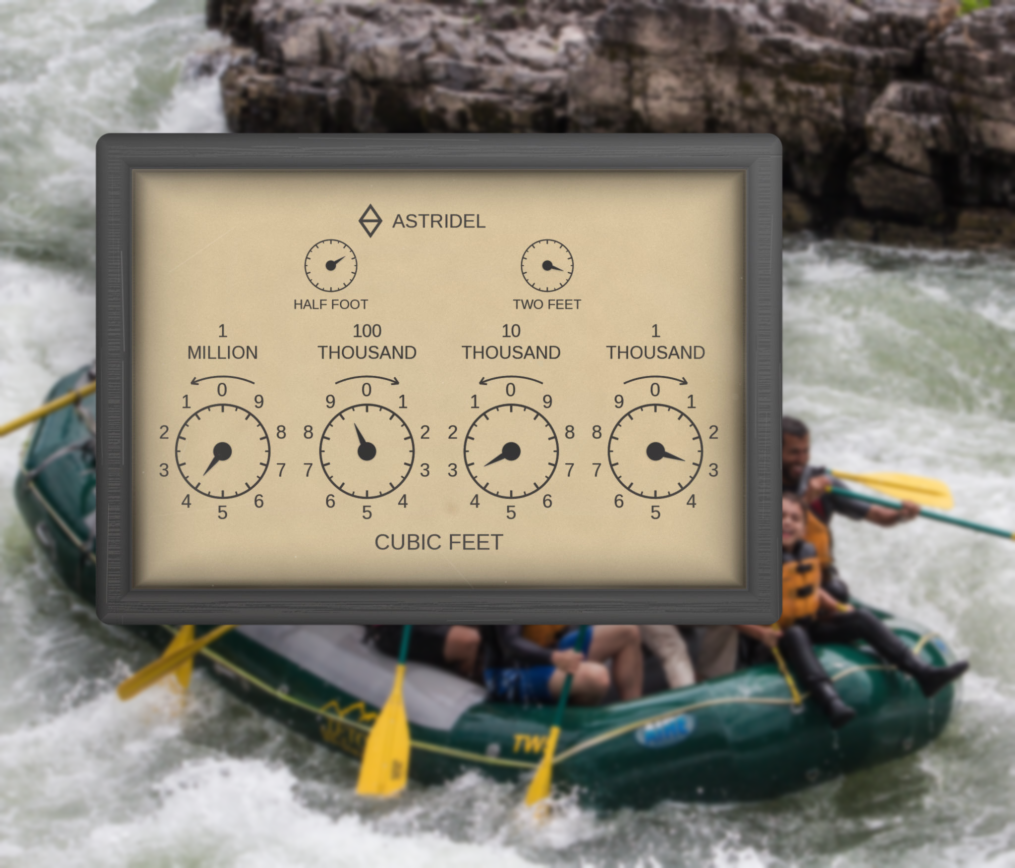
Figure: 393300 ft³
